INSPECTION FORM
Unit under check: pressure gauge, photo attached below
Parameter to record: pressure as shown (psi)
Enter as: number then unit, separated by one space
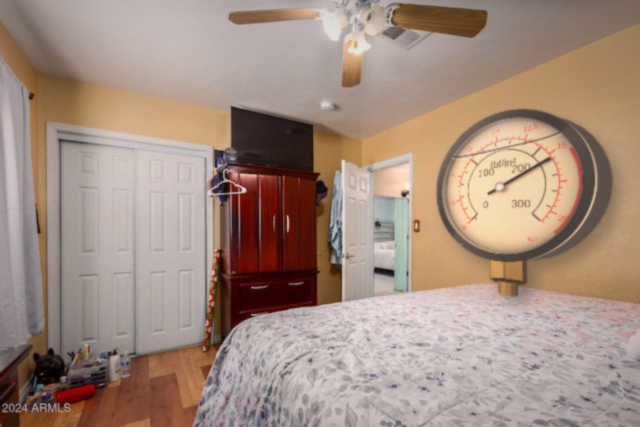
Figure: 220 psi
